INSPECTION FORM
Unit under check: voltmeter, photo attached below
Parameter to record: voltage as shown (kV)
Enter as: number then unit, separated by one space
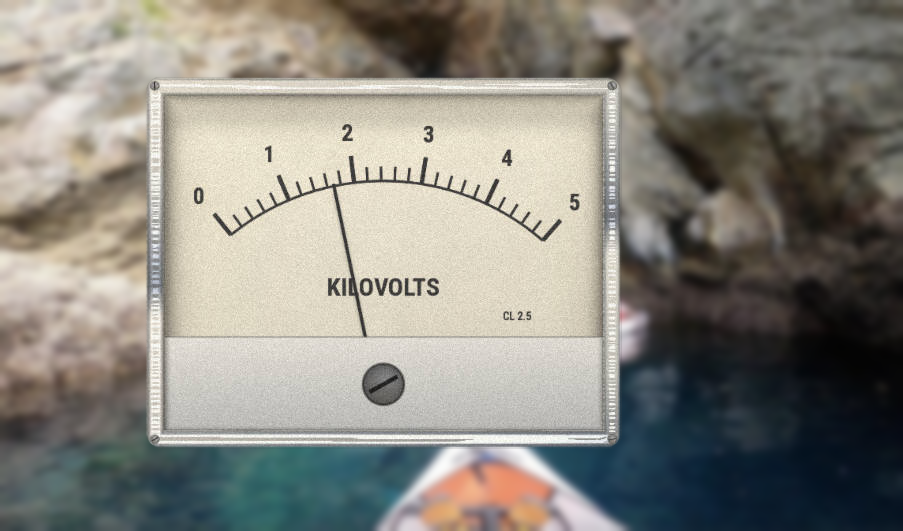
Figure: 1.7 kV
